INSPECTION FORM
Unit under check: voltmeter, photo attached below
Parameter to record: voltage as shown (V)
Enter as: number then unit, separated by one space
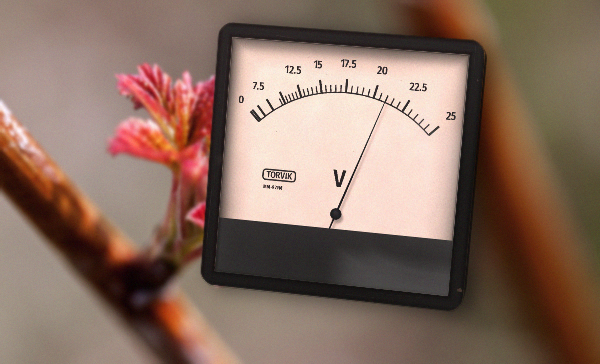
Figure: 21 V
